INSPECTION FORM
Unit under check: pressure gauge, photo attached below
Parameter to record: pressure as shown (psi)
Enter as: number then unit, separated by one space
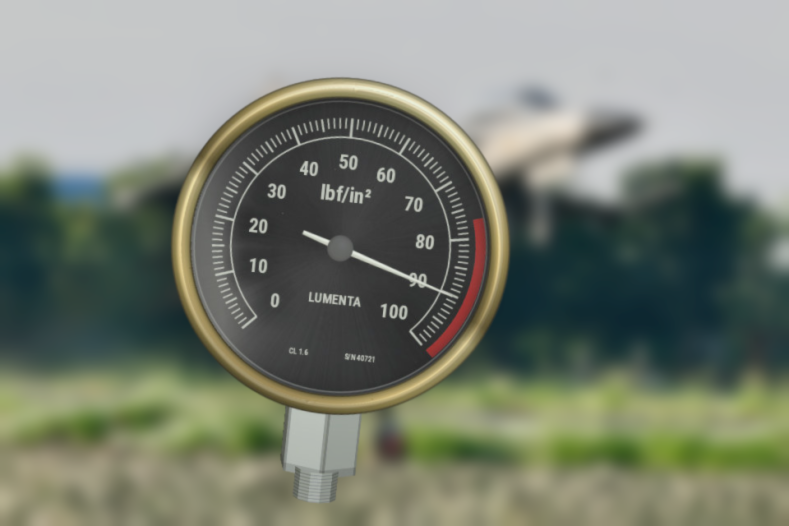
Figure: 90 psi
